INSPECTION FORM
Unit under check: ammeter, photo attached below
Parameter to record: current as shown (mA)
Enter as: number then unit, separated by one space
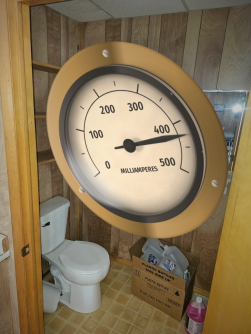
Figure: 425 mA
